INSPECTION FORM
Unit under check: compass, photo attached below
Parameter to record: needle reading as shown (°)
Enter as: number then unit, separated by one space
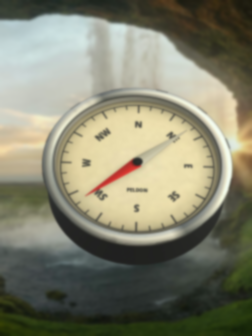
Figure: 230 °
